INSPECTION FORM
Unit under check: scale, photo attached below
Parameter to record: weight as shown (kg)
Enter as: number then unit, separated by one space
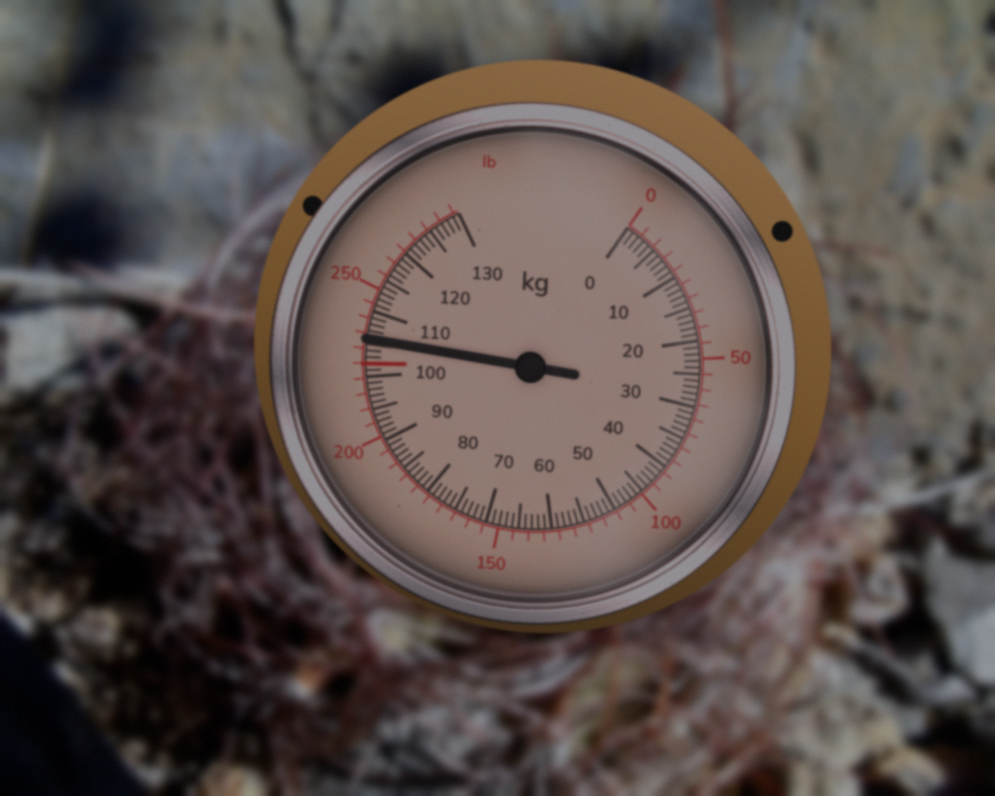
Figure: 106 kg
